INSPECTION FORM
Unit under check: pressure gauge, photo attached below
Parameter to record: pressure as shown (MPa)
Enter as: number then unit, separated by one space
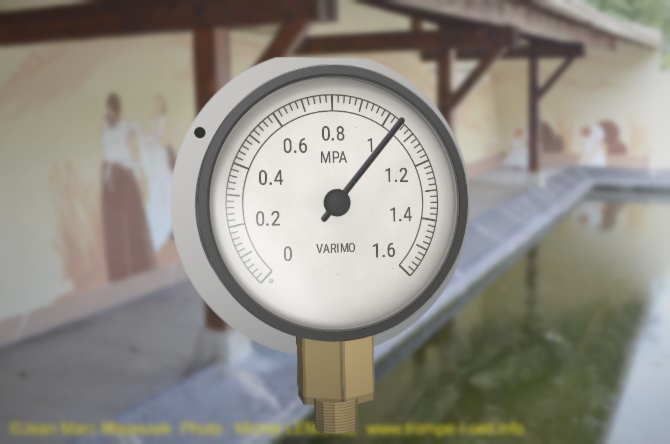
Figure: 1.04 MPa
